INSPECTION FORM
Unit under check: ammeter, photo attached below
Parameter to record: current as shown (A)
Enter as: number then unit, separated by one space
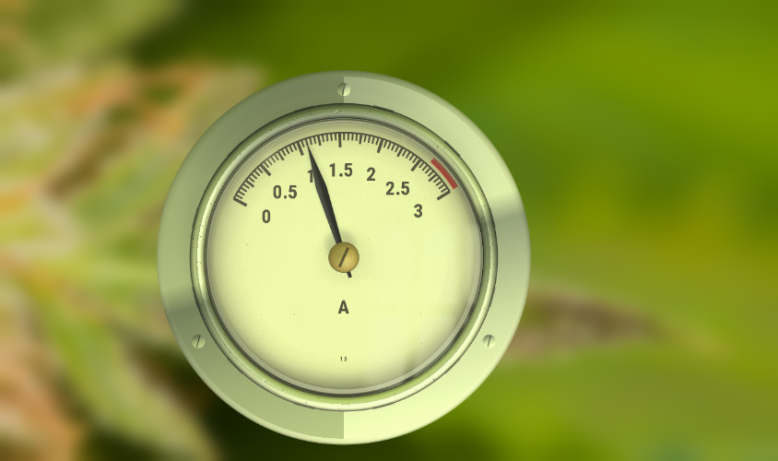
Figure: 1.1 A
